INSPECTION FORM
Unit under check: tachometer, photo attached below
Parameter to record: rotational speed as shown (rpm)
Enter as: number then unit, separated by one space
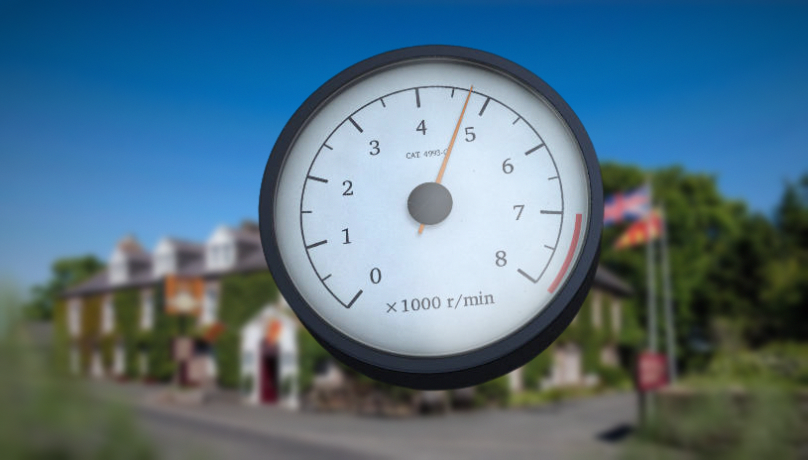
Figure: 4750 rpm
